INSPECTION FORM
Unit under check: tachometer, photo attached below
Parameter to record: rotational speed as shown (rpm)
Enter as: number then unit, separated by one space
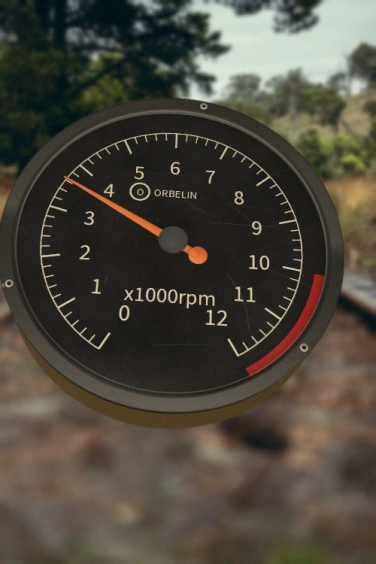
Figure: 3600 rpm
